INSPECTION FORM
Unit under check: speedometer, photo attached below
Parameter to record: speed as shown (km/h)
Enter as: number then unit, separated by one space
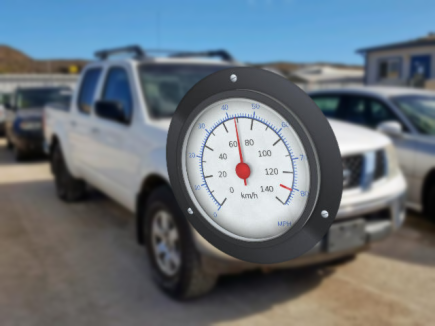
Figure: 70 km/h
